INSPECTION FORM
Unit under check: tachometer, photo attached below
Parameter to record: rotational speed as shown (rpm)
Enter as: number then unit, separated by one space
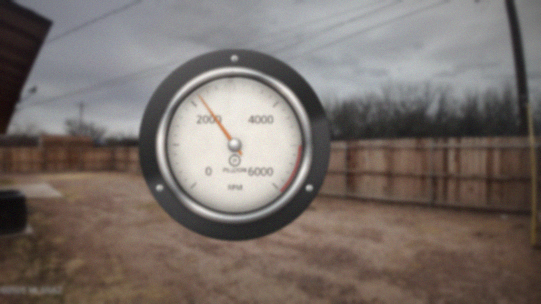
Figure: 2200 rpm
